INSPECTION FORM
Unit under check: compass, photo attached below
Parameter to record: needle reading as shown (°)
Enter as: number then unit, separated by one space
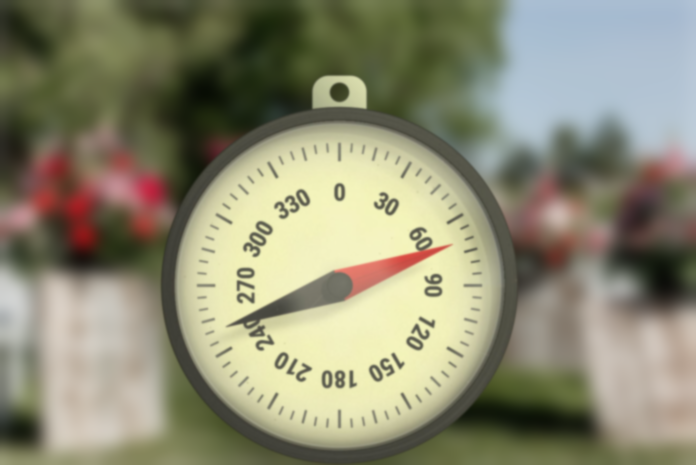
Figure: 70 °
